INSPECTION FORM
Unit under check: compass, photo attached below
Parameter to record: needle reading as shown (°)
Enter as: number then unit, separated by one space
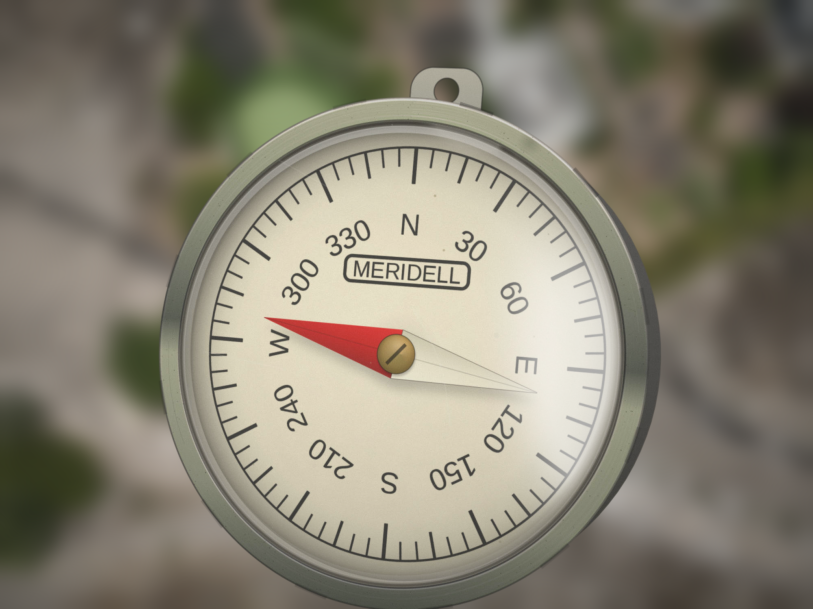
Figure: 280 °
